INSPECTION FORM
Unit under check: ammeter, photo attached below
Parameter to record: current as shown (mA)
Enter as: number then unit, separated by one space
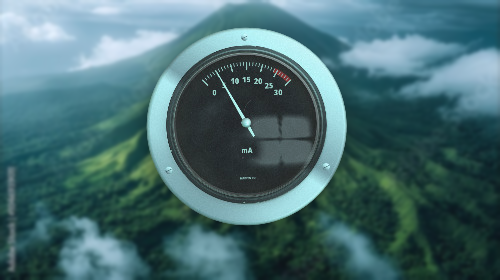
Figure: 5 mA
